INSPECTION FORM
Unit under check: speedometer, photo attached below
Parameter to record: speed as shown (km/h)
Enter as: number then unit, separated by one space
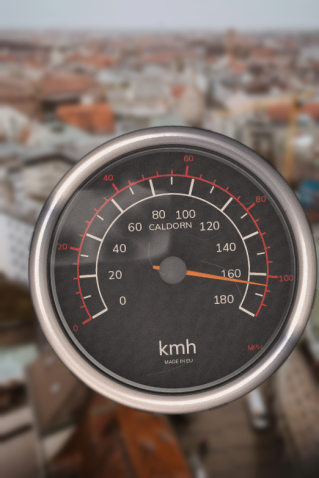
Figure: 165 km/h
